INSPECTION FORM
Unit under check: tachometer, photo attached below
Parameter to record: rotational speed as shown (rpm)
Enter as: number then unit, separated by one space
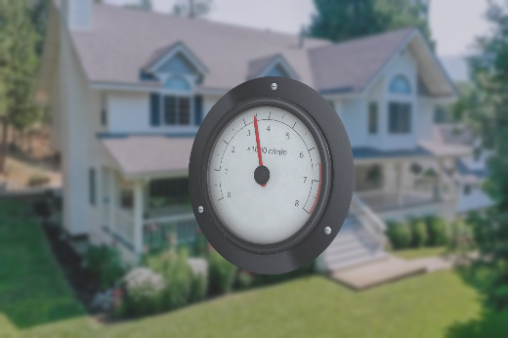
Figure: 3500 rpm
